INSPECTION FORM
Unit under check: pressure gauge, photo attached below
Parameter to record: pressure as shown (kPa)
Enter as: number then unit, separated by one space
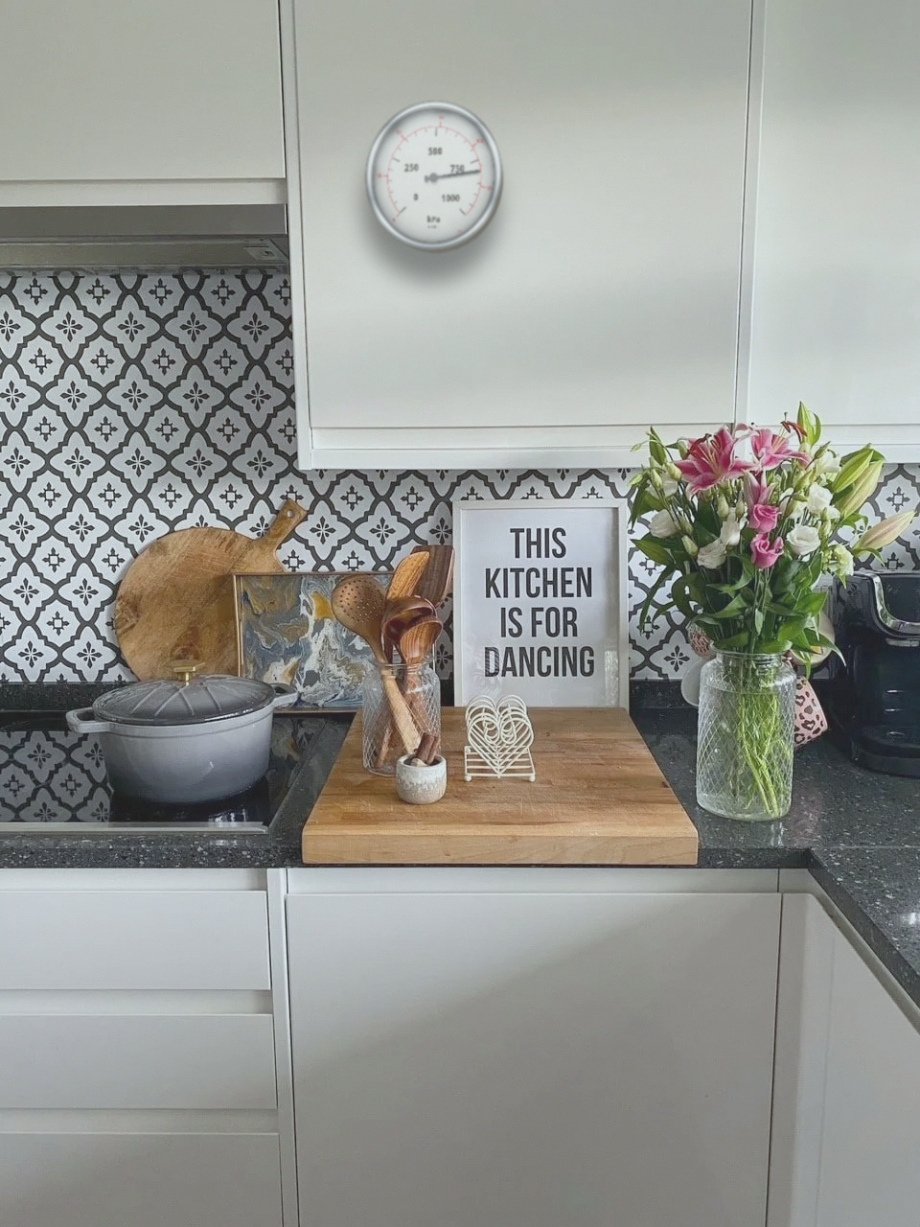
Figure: 800 kPa
